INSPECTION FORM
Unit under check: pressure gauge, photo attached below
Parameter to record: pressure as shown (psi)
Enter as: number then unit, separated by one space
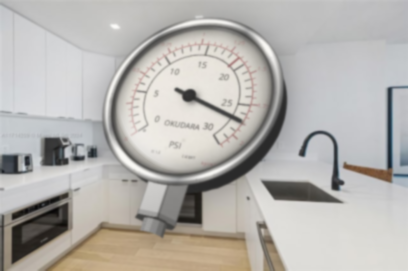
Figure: 27 psi
